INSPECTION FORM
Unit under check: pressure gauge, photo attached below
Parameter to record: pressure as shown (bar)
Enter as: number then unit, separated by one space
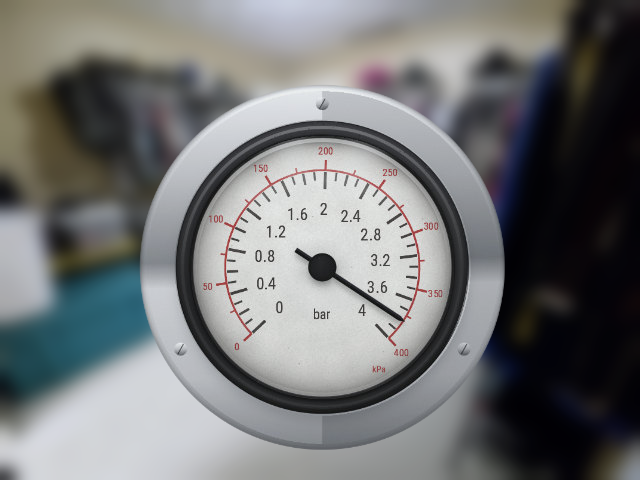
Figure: 3.8 bar
